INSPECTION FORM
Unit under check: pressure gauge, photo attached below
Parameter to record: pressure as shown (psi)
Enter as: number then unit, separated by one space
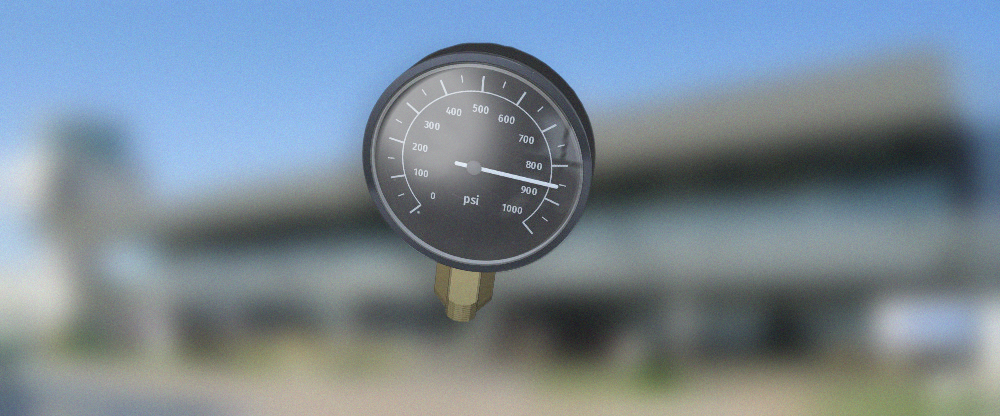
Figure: 850 psi
